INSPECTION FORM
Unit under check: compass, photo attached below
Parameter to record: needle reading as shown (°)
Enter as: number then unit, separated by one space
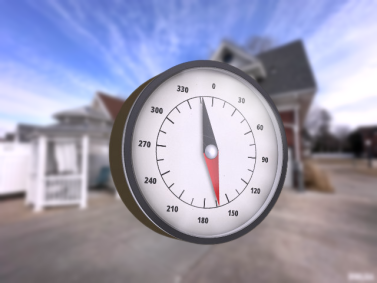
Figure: 165 °
